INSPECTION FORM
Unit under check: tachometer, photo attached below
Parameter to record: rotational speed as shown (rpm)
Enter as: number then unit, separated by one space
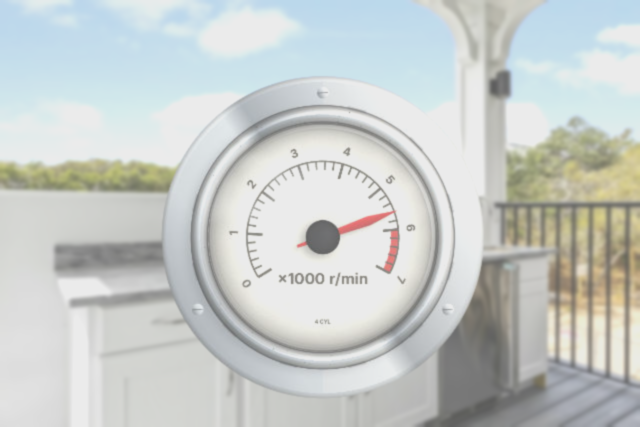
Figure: 5600 rpm
